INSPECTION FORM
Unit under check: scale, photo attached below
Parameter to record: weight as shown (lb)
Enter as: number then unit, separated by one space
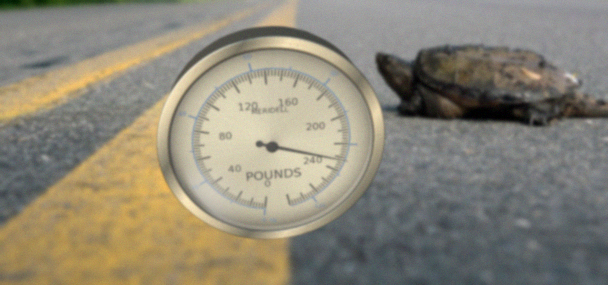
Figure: 230 lb
